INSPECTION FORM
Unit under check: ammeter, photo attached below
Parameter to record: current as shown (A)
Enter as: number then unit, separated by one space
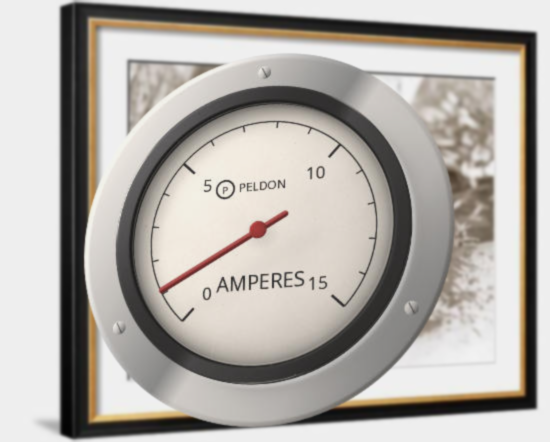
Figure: 1 A
